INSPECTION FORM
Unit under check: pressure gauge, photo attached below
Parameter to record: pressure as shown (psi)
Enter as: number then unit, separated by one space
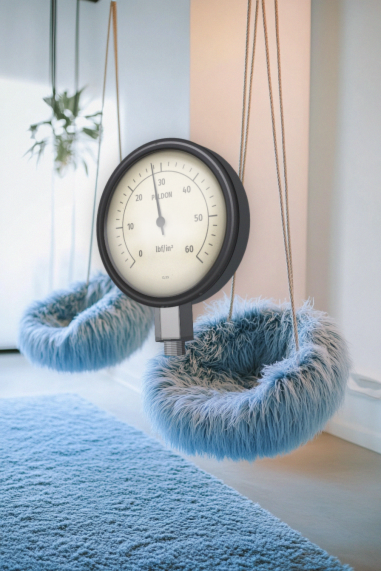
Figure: 28 psi
